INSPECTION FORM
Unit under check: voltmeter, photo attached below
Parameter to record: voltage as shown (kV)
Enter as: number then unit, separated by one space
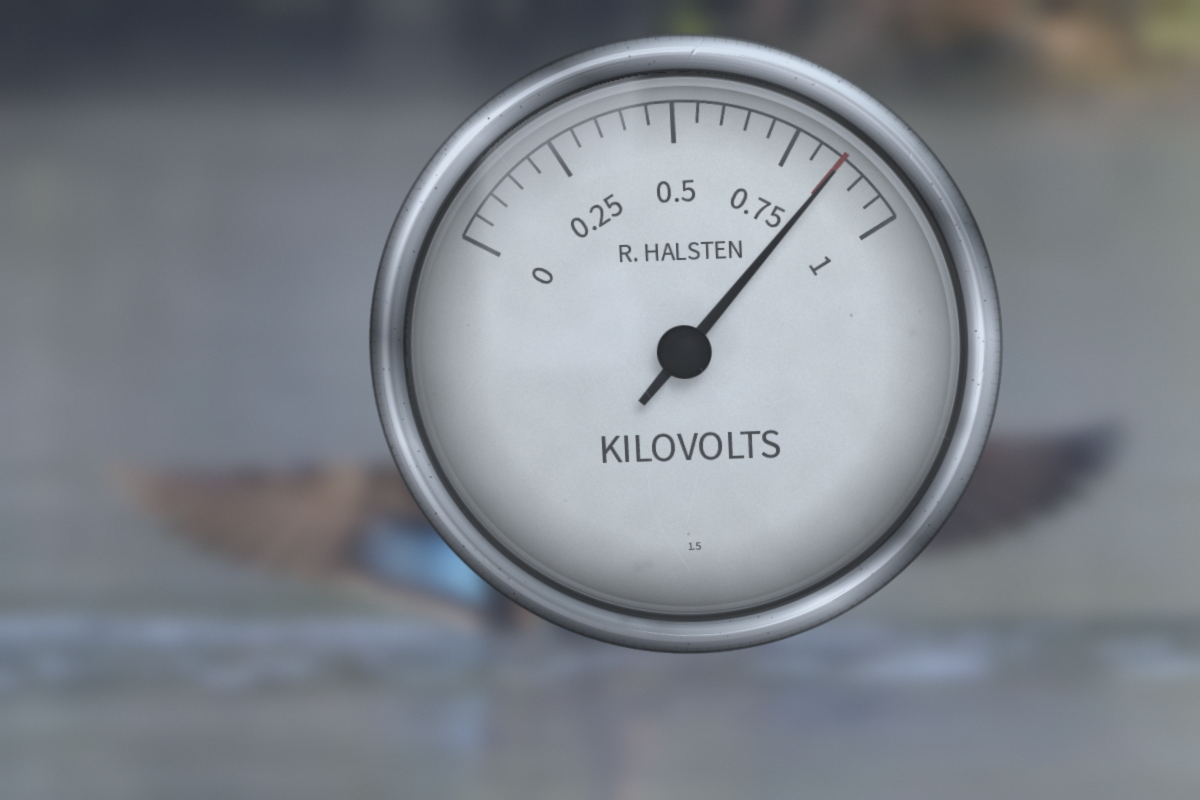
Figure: 0.85 kV
